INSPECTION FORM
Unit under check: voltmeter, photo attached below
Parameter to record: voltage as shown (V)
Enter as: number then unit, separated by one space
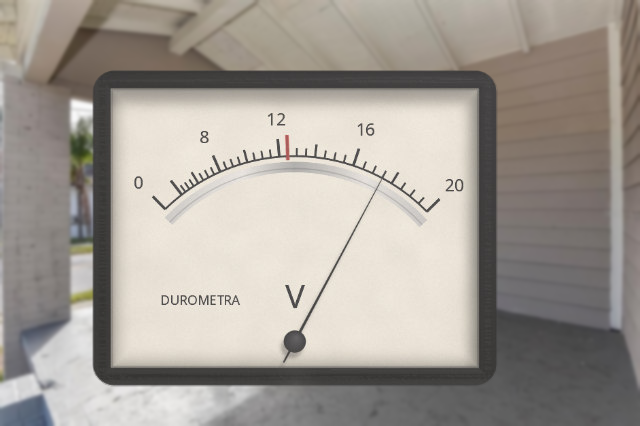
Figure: 17.5 V
